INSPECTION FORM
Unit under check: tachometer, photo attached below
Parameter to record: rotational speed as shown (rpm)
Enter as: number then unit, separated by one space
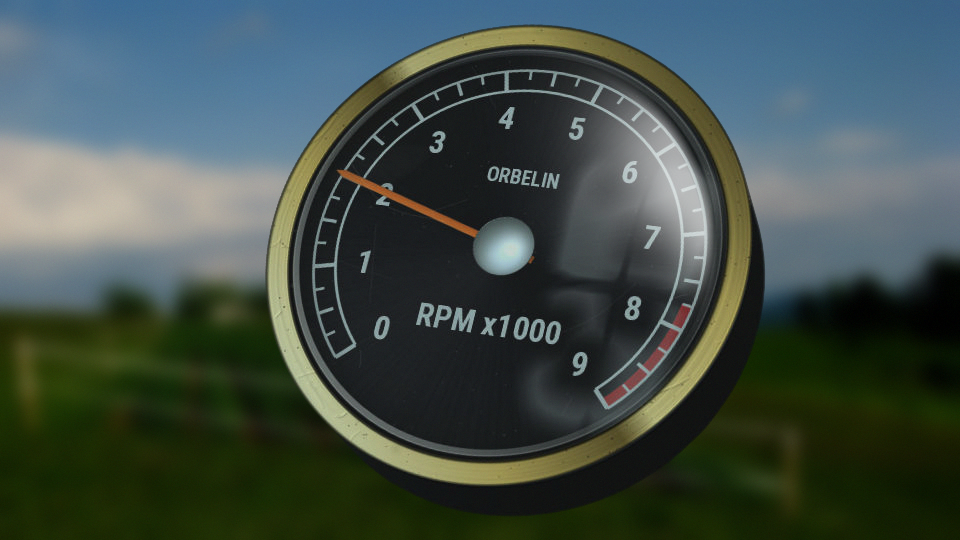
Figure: 2000 rpm
